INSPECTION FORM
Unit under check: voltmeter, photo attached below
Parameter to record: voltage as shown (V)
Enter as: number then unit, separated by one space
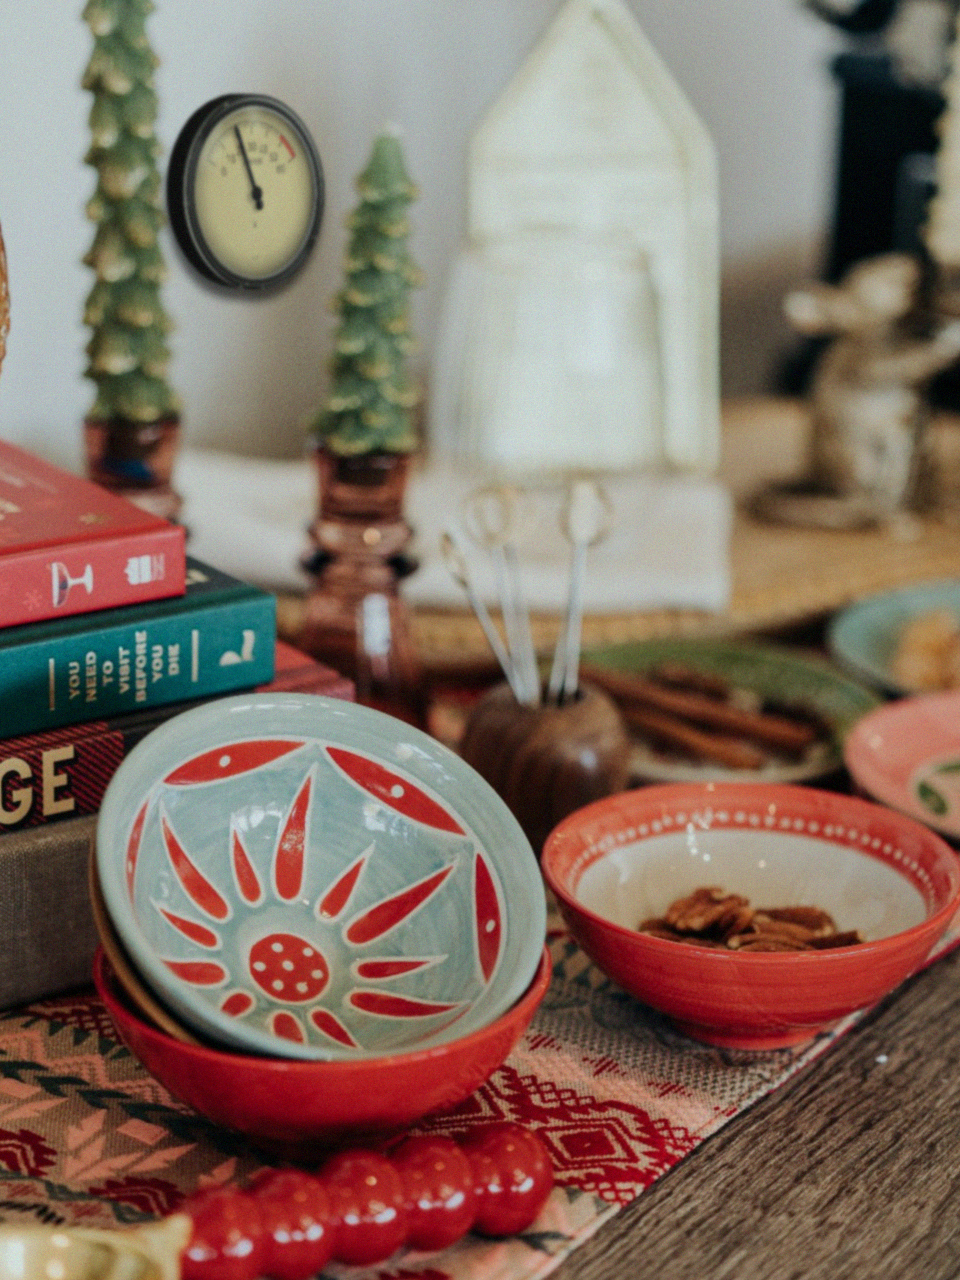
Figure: 20 V
